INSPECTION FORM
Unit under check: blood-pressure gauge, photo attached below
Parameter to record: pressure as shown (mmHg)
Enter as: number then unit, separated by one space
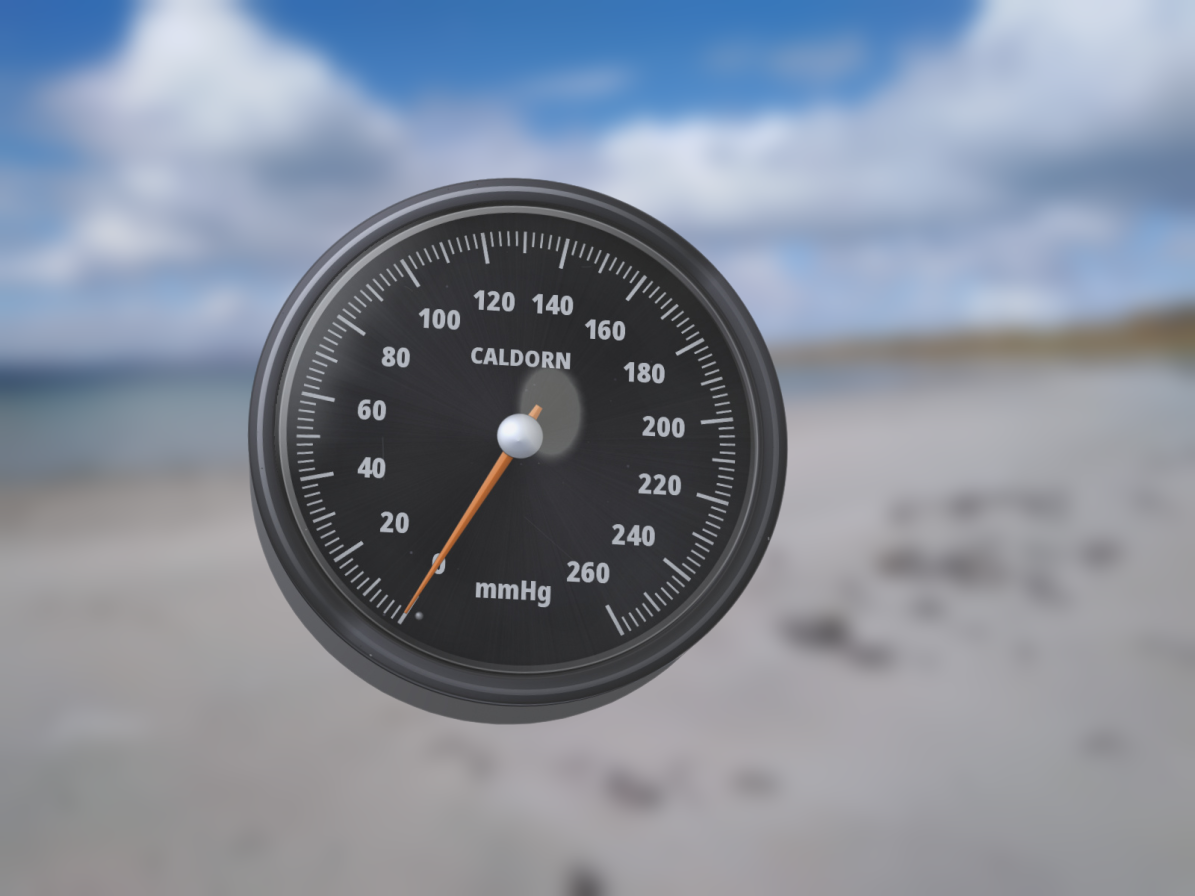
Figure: 0 mmHg
